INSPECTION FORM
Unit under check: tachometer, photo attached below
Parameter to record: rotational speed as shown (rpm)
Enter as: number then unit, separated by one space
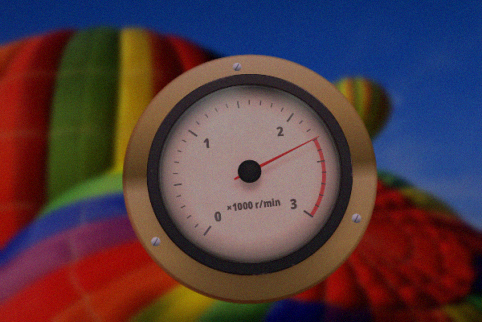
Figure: 2300 rpm
